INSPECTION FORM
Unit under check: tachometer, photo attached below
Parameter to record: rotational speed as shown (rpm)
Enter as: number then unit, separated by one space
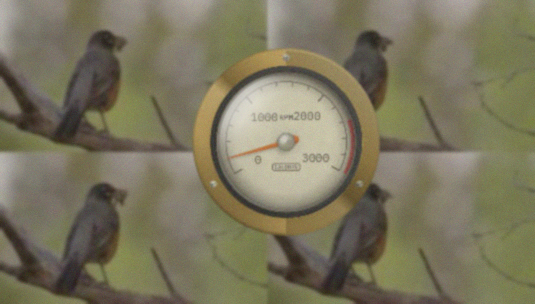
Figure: 200 rpm
